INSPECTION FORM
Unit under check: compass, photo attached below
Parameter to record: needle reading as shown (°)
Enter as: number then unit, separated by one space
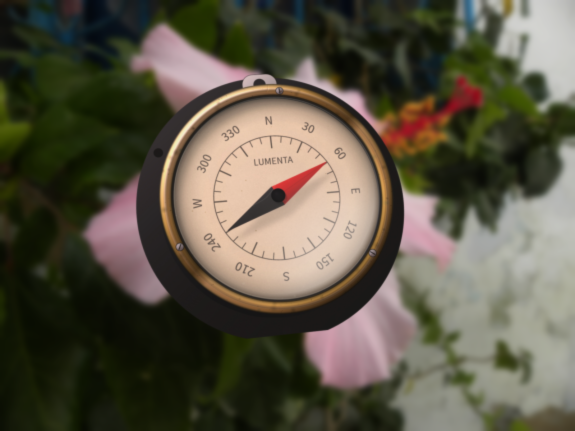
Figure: 60 °
